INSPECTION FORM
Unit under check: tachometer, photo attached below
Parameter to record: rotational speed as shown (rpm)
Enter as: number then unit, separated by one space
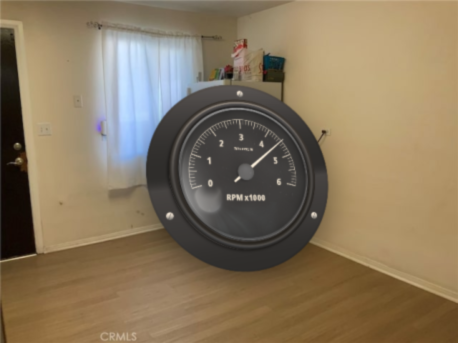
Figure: 4500 rpm
